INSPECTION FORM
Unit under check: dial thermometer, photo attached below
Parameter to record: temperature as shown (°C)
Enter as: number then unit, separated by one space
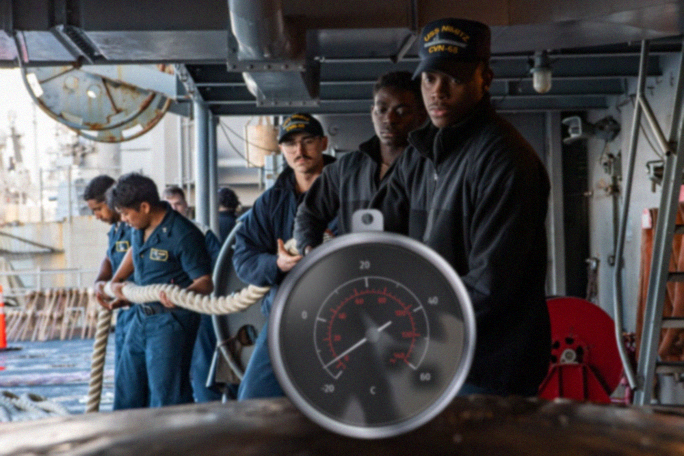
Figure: -15 °C
